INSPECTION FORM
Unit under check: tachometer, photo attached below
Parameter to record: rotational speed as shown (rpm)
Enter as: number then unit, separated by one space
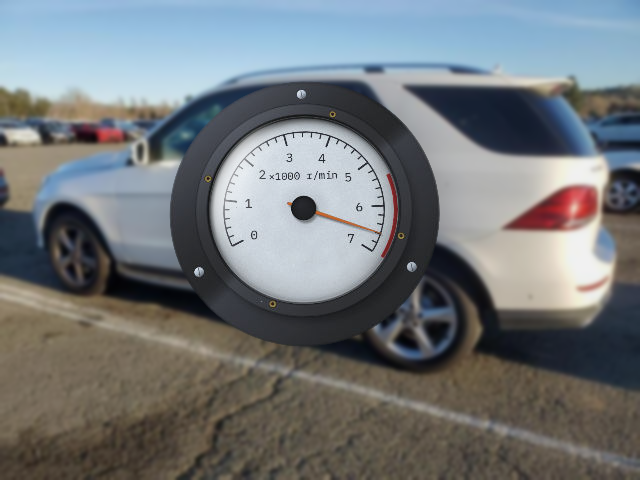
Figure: 6600 rpm
